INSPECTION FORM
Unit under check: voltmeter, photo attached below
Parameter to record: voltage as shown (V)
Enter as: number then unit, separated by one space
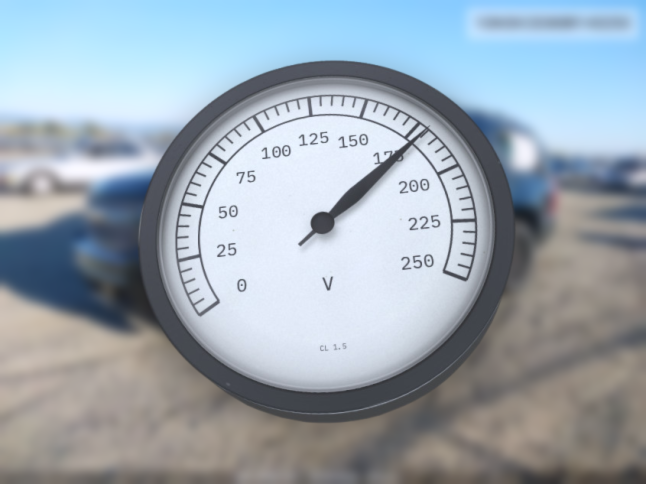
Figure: 180 V
